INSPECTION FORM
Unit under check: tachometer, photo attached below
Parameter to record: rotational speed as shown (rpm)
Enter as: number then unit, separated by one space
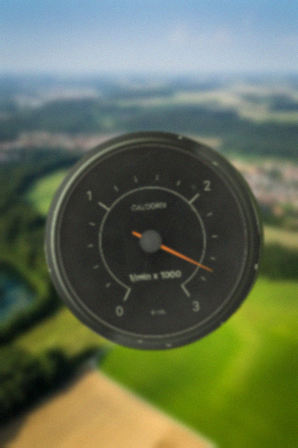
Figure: 2700 rpm
